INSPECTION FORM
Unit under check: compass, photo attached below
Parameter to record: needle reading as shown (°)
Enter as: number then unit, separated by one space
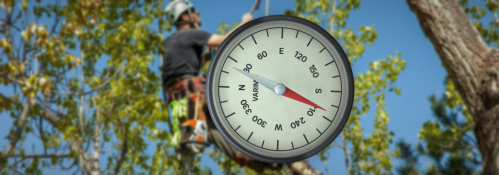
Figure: 202.5 °
